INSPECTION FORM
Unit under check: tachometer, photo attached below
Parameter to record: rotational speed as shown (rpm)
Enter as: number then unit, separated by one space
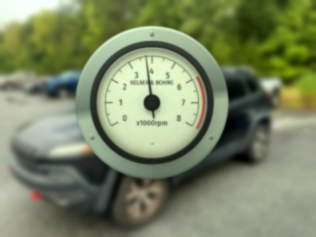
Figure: 3750 rpm
